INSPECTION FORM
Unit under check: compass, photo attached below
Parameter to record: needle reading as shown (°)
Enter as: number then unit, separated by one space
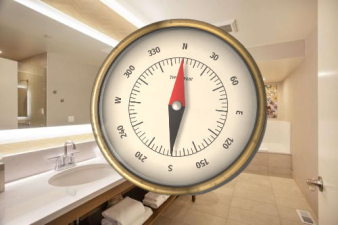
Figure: 0 °
